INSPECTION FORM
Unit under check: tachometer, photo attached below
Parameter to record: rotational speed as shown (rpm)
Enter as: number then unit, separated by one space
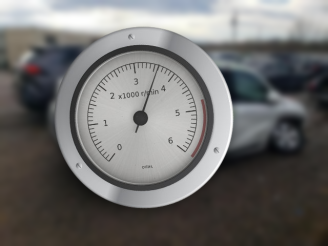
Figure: 3600 rpm
